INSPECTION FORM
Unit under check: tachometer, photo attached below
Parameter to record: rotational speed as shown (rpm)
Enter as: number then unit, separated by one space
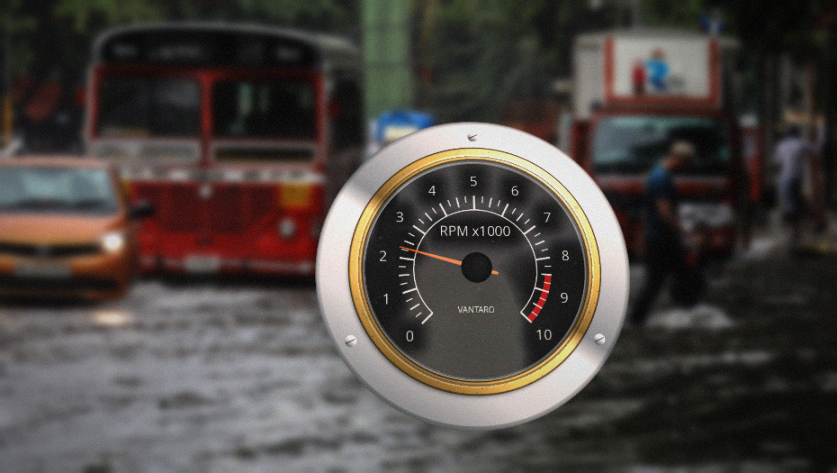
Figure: 2250 rpm
